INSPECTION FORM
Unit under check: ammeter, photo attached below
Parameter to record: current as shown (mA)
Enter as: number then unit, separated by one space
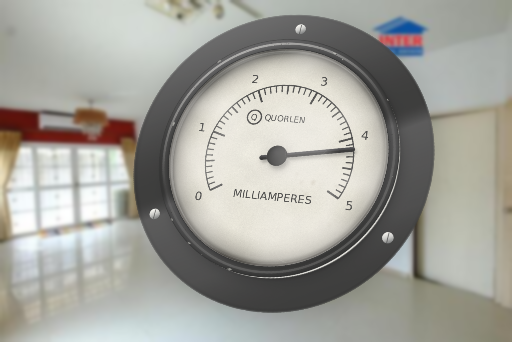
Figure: 4.2 mA
